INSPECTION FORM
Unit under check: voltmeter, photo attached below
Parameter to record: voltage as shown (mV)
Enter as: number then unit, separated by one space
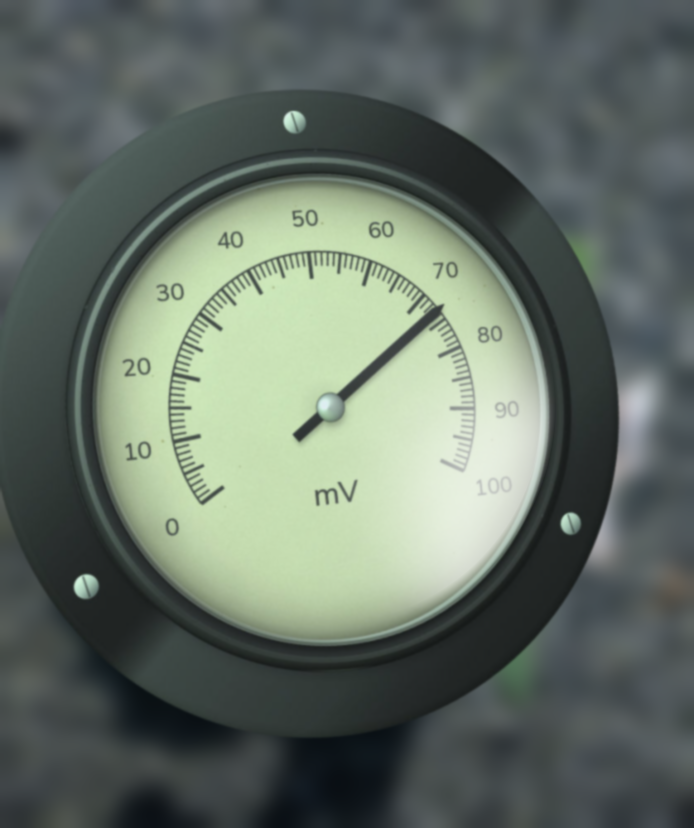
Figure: 73 mV
